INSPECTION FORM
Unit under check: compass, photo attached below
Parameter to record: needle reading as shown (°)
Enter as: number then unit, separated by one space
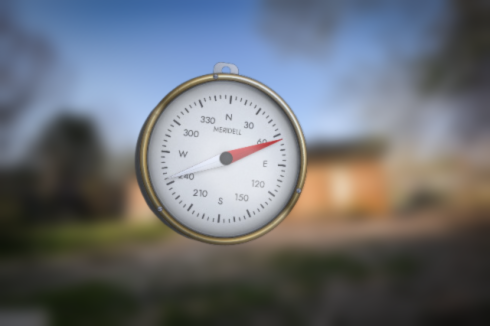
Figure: 65 °
